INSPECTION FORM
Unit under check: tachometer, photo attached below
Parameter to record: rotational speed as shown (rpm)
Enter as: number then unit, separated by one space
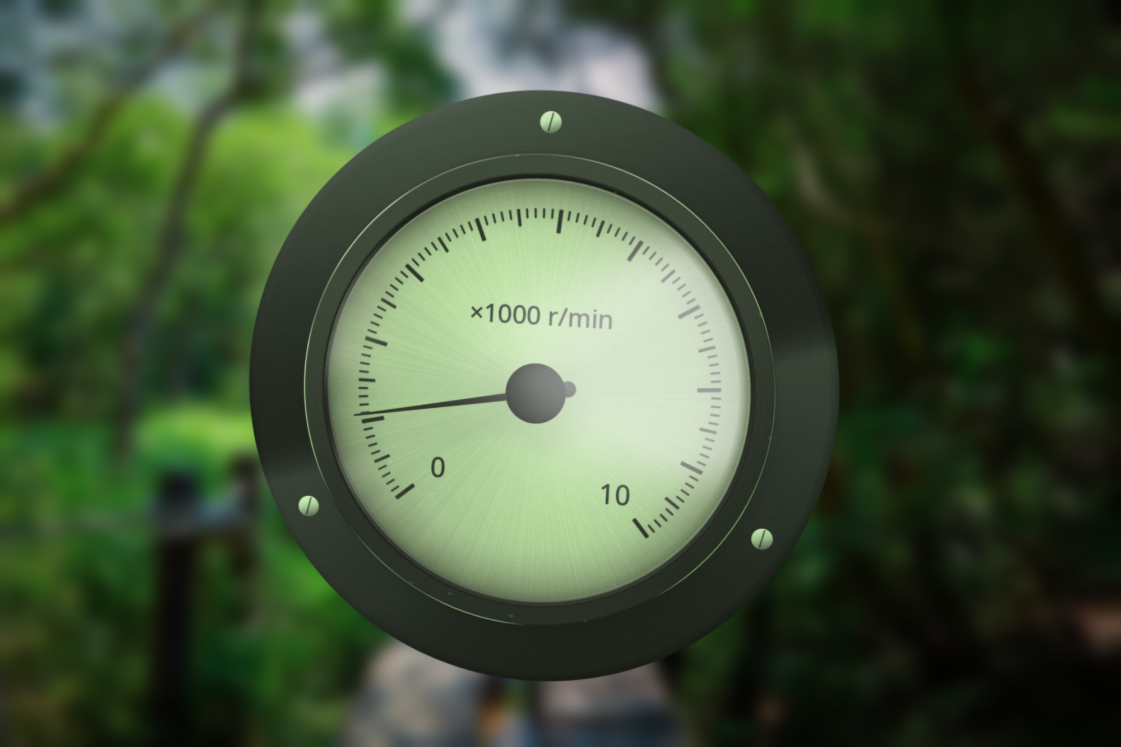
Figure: 1100 rpm
